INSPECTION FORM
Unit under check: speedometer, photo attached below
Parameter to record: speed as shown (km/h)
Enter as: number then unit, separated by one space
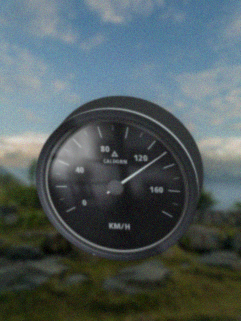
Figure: 130 km/h
